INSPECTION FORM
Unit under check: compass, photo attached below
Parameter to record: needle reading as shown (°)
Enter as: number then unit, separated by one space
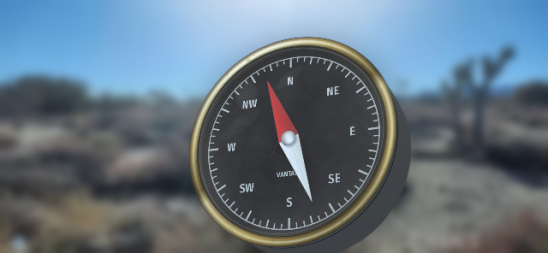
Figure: 340 °
